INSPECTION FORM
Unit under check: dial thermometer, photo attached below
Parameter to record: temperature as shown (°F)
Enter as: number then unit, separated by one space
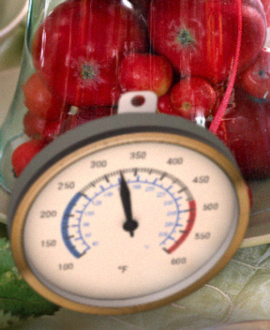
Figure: 325 °F
